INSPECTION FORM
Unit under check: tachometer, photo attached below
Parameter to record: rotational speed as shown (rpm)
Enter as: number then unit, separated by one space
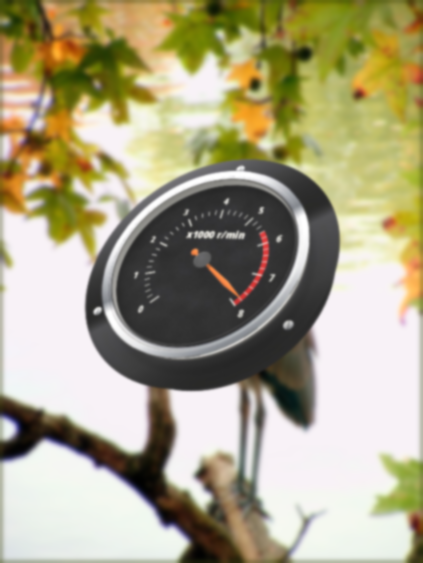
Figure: 7800 rpm
